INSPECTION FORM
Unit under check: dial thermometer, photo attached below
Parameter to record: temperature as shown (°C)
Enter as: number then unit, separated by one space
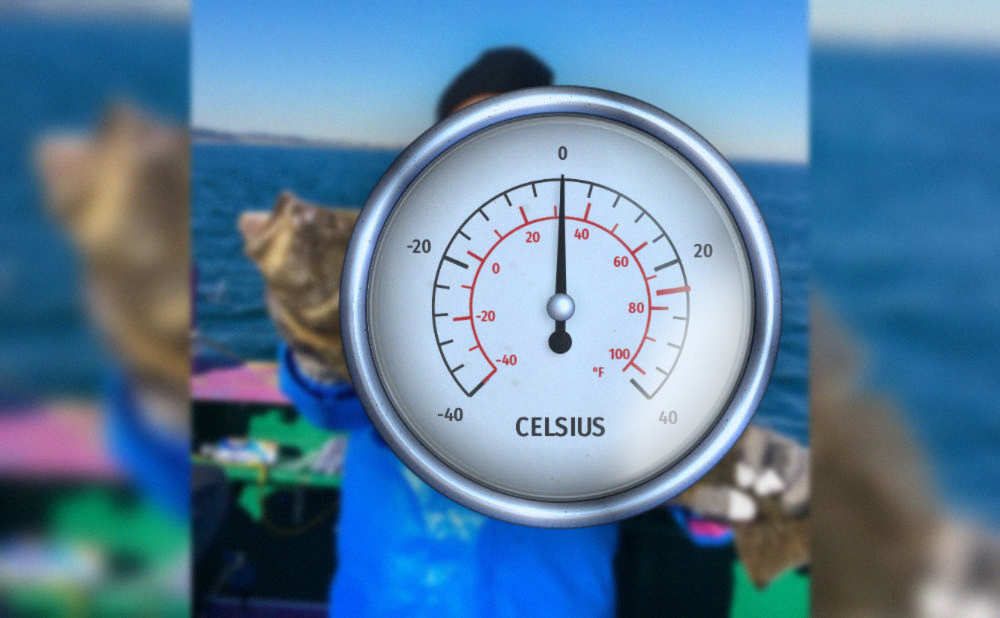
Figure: 0 °C
